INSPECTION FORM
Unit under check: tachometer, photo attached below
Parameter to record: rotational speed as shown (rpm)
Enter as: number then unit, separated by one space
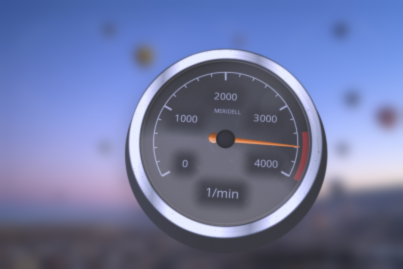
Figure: 3600 rpm
